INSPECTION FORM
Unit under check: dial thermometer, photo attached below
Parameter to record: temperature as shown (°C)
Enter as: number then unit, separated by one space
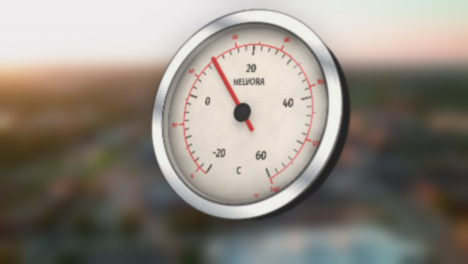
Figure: 10 °C
